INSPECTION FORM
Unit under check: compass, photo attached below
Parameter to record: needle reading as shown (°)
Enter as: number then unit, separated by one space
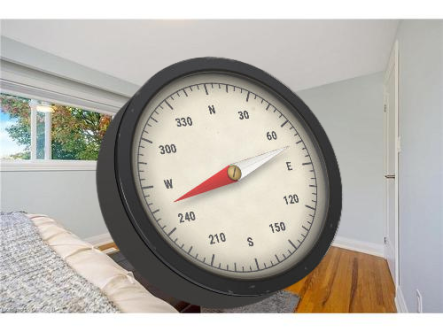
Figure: 255 °
